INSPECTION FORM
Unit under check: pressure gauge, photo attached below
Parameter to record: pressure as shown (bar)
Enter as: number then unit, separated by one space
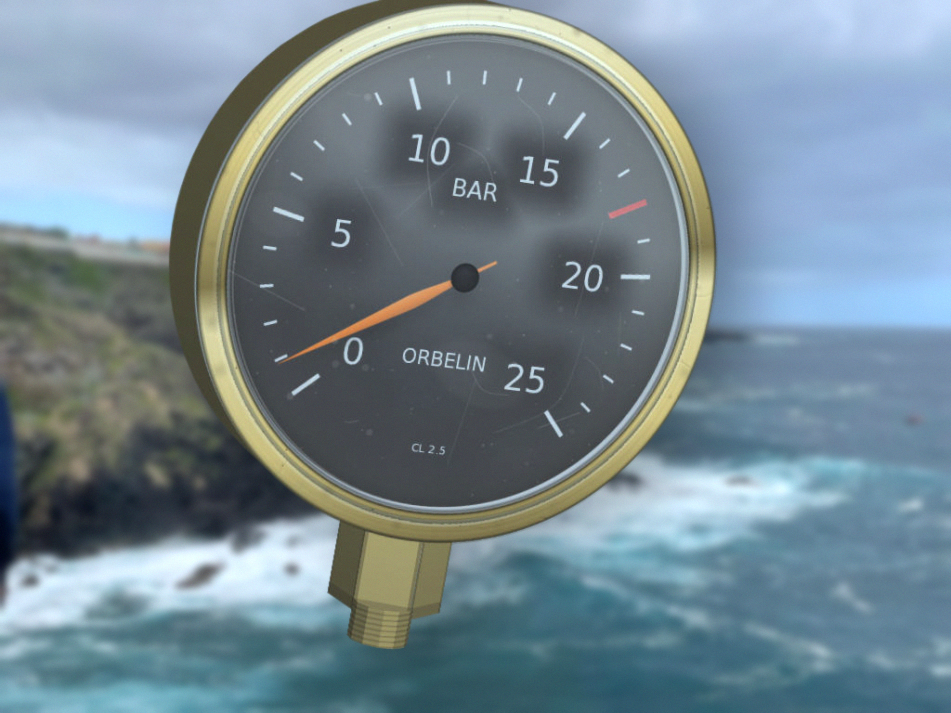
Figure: 1 bar
